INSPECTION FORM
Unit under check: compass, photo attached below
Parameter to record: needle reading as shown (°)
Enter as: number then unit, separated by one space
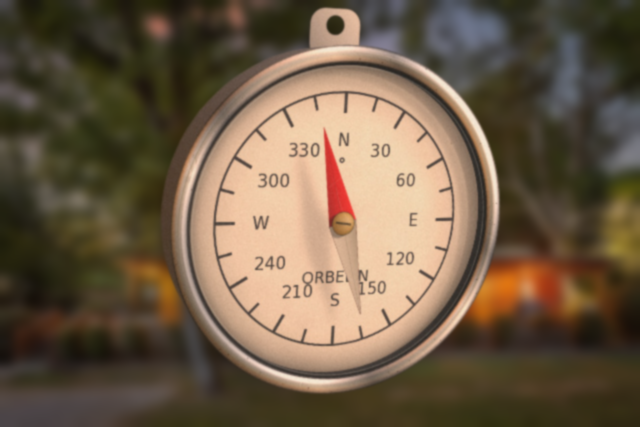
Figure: 345 °
